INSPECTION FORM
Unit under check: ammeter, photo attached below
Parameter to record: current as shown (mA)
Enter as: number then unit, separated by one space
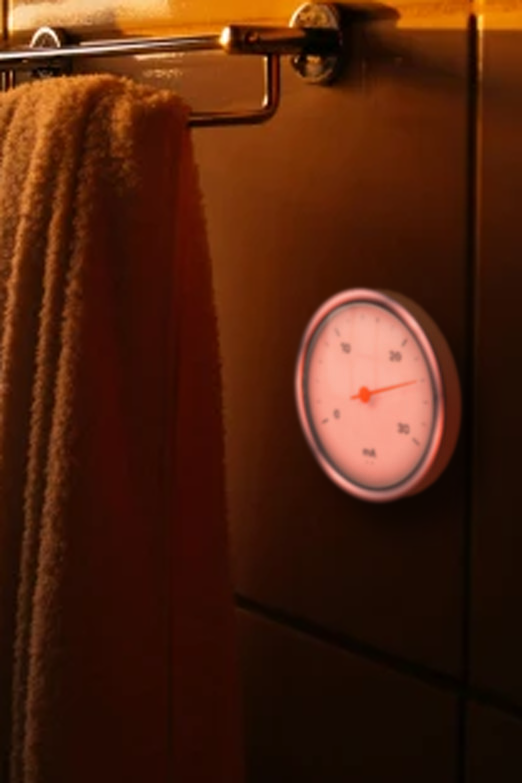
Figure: 24 mA
